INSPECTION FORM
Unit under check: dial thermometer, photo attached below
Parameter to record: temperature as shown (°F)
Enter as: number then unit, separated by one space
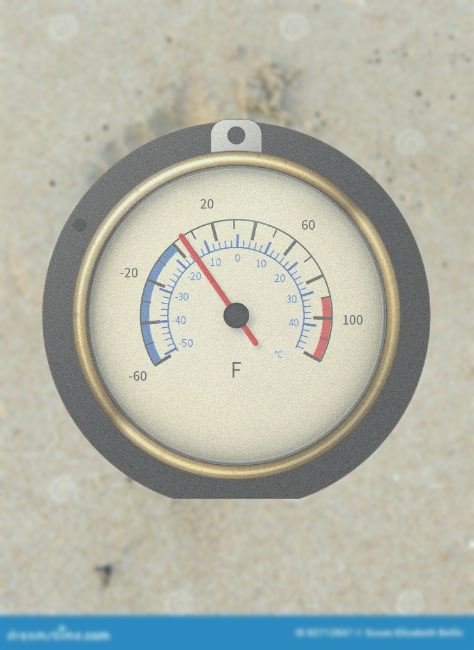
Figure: 5 °F
